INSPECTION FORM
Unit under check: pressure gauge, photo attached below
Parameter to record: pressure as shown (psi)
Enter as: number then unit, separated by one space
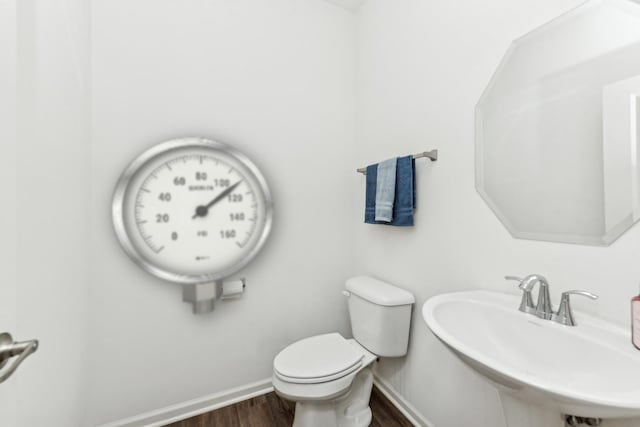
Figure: 110 psi
